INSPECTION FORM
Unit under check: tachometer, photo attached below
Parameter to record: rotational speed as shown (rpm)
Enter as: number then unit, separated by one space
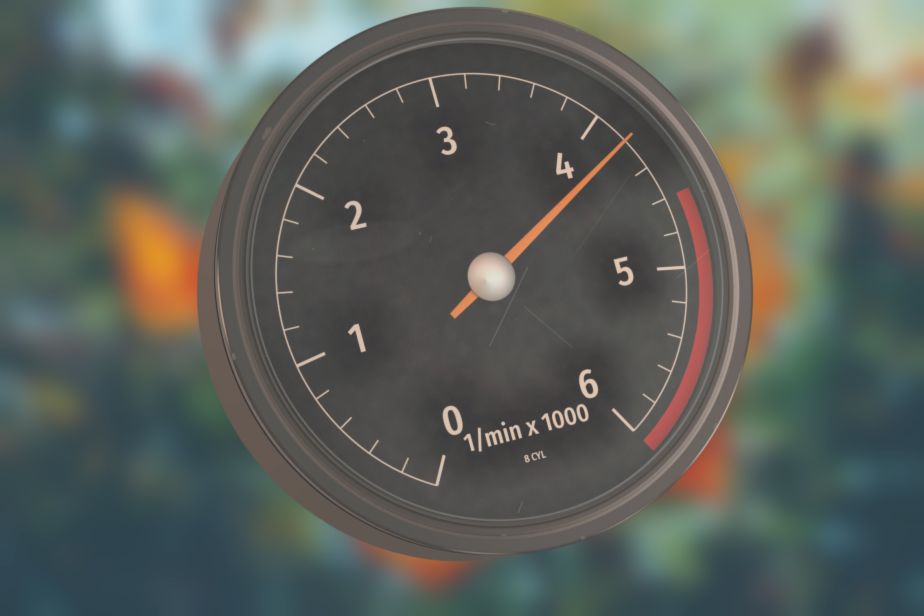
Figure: 4200 rpm
